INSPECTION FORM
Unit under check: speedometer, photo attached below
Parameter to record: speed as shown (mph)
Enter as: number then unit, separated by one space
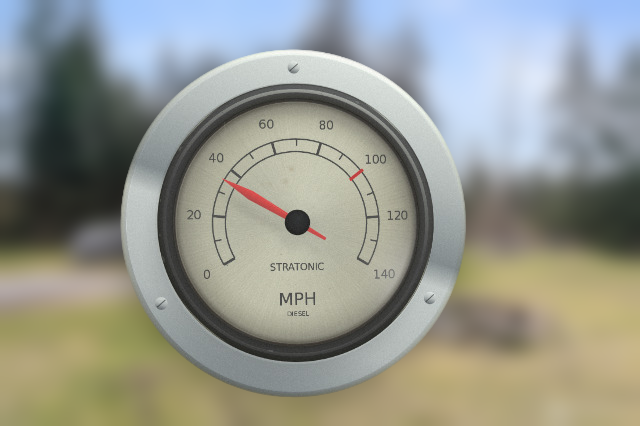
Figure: 35 mph
